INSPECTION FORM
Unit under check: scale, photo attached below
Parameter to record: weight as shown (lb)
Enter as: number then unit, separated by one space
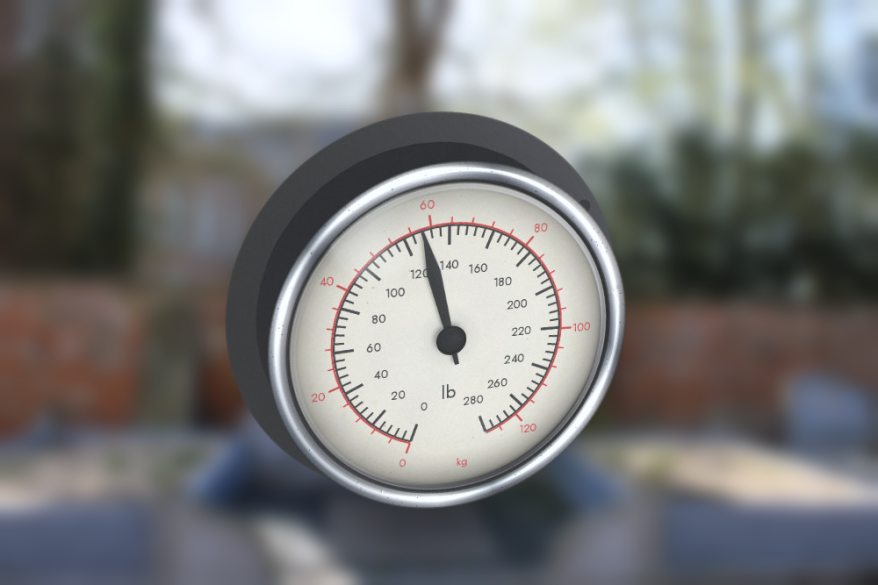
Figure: 128 lb
